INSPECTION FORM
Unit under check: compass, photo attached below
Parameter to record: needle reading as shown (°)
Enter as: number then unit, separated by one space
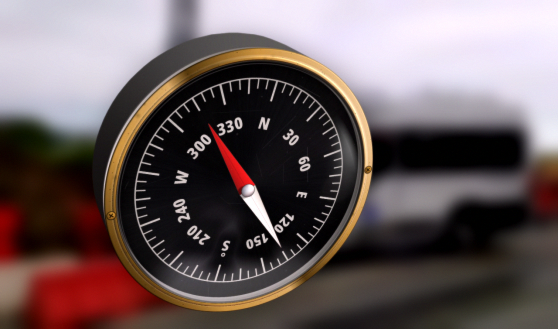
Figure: 315 °
